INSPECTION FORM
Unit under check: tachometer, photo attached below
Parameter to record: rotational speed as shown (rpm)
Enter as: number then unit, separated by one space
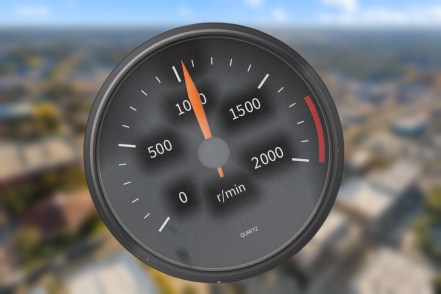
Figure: 1050 rpm
